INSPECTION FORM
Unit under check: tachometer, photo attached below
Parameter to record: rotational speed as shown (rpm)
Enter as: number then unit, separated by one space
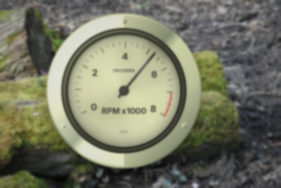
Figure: 5250 rpm
